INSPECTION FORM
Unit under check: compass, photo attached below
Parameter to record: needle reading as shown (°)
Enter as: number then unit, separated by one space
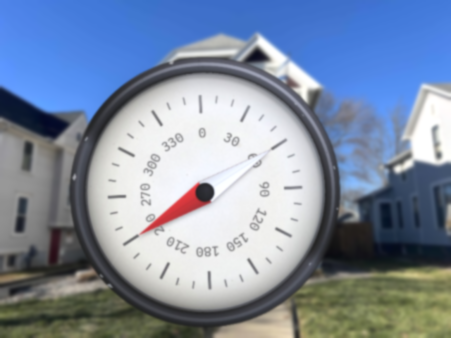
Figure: 240 °
